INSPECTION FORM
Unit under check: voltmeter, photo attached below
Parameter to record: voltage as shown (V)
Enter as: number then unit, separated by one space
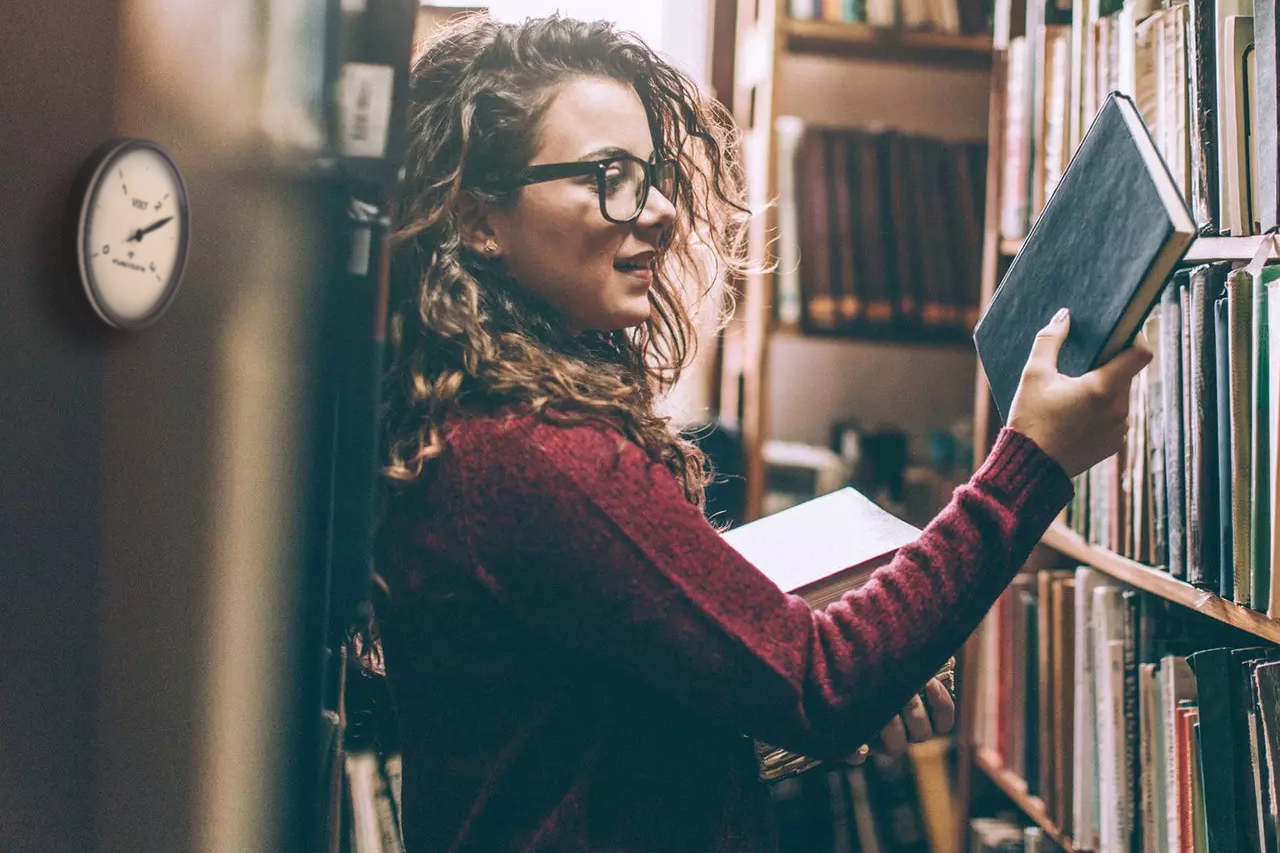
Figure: 2.25 V
